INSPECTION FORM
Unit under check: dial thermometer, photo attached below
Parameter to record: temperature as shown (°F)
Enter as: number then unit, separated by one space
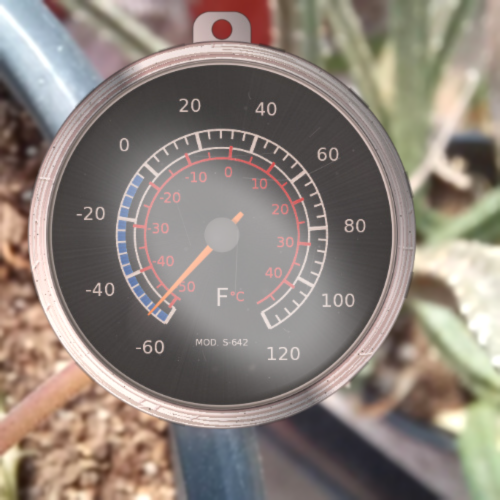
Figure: -54 °F
